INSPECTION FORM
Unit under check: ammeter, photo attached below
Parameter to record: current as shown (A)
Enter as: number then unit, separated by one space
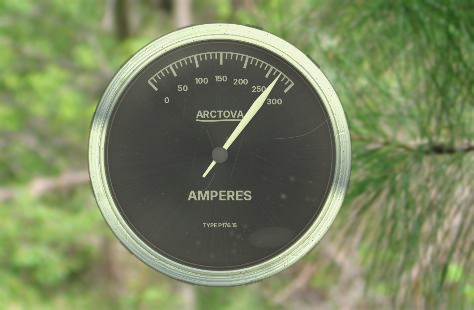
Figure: 270 A
